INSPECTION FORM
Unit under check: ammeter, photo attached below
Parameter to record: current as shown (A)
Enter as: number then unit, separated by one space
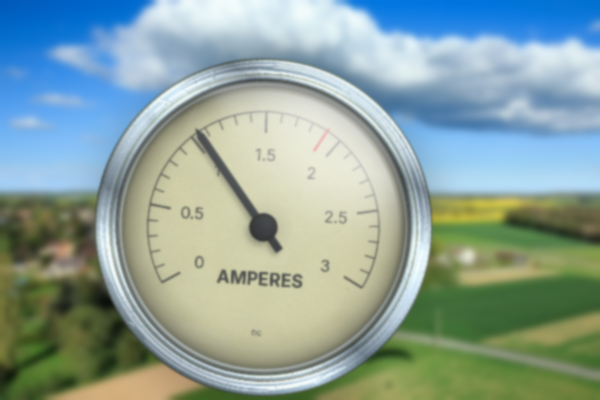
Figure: 1.05 A
